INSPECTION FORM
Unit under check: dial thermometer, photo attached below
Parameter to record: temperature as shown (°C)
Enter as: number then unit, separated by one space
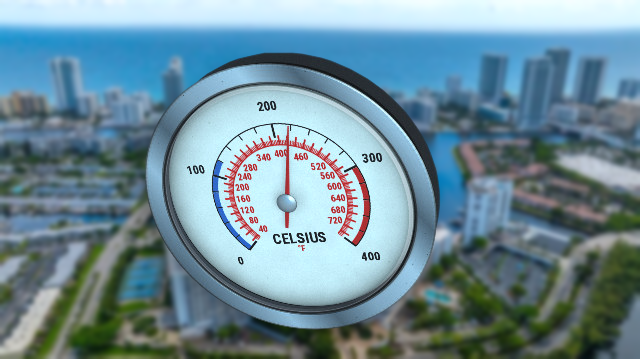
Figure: 220 °C
